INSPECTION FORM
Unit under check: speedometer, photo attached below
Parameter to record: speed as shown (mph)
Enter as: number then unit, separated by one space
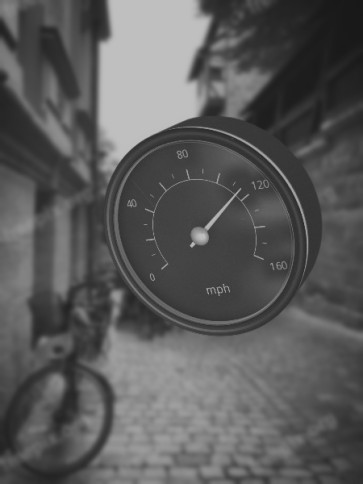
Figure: 115 mph
